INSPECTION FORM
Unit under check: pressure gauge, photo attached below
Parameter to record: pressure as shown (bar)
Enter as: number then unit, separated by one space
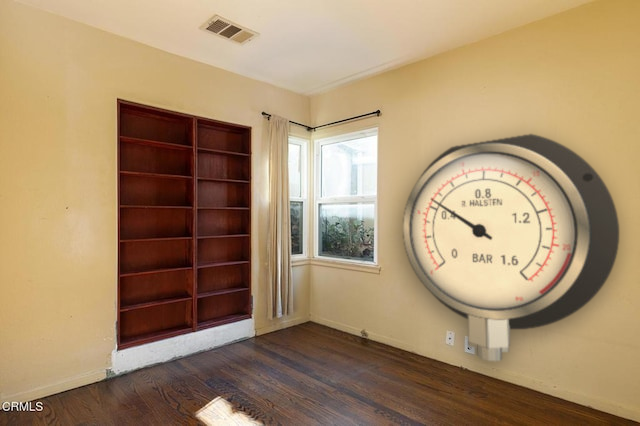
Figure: 0.45 bar
